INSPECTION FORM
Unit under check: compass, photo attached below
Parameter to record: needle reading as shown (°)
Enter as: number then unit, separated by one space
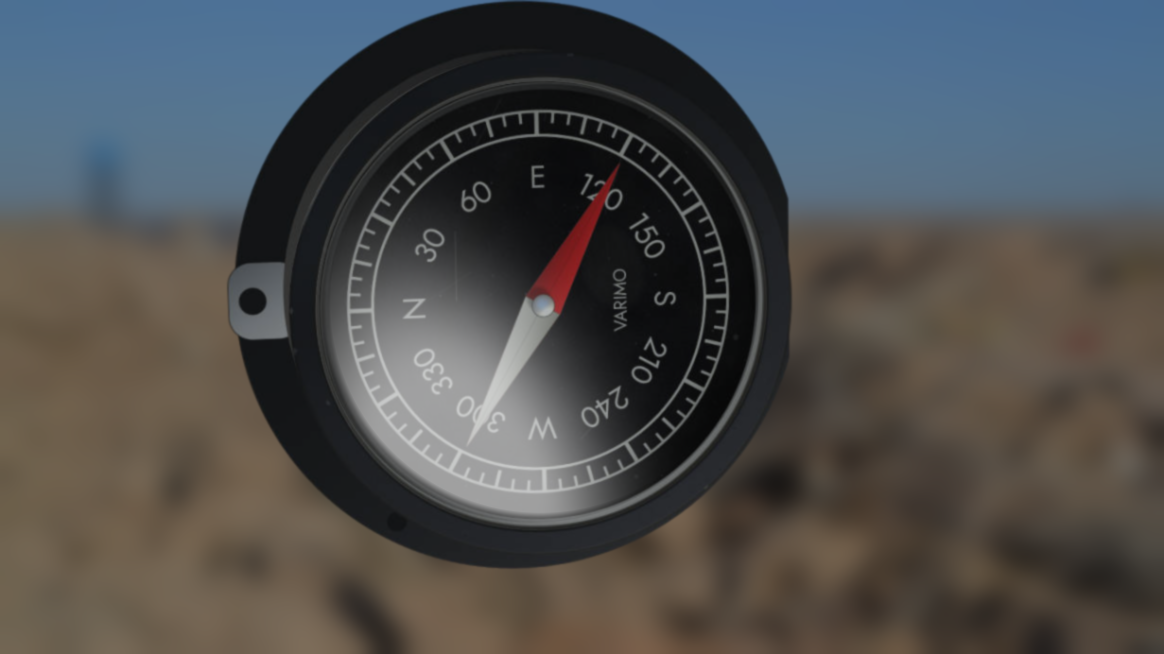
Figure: 120 °
